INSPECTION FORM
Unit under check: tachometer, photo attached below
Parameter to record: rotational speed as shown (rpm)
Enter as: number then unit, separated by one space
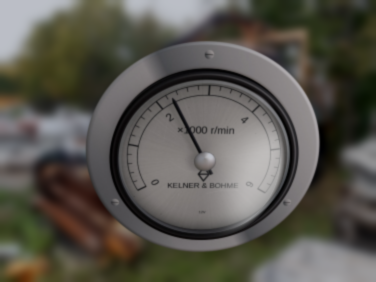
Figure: 2300 rpm
